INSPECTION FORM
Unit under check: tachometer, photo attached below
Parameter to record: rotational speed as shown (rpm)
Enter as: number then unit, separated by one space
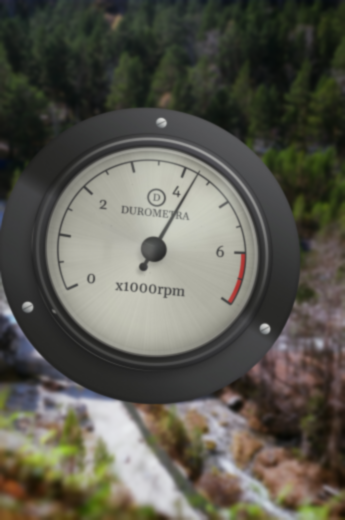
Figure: 4250 rpm
